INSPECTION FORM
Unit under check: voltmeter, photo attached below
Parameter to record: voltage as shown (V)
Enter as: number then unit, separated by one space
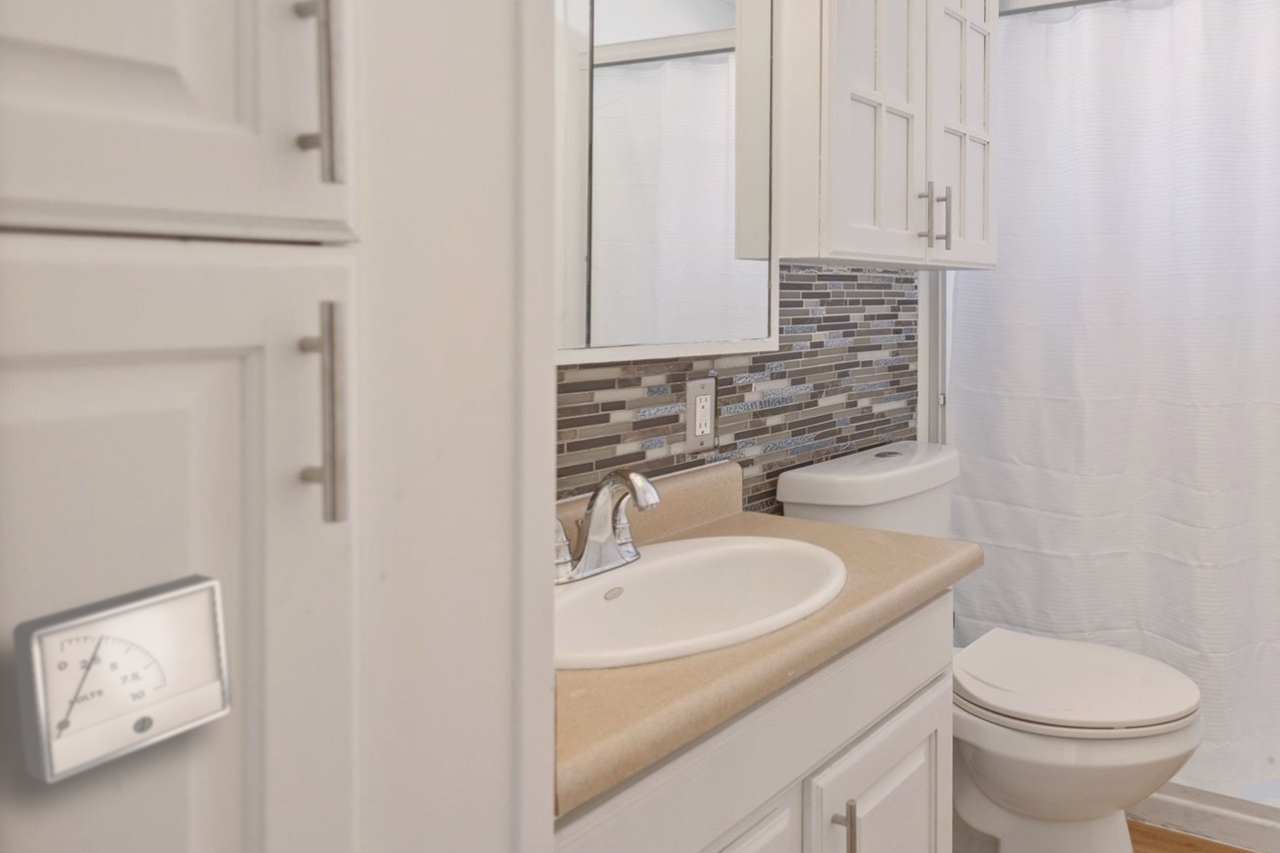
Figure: 2.5 V
